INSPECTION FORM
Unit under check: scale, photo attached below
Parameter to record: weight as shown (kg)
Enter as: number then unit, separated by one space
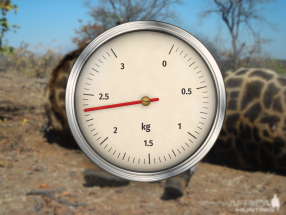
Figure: 2.35 kg
